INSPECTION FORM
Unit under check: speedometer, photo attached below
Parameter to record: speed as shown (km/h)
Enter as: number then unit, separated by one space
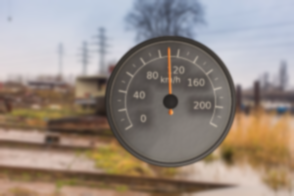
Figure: 110 km/h
